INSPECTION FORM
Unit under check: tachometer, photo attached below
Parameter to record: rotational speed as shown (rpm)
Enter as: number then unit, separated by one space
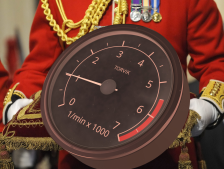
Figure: 1000 rpm
